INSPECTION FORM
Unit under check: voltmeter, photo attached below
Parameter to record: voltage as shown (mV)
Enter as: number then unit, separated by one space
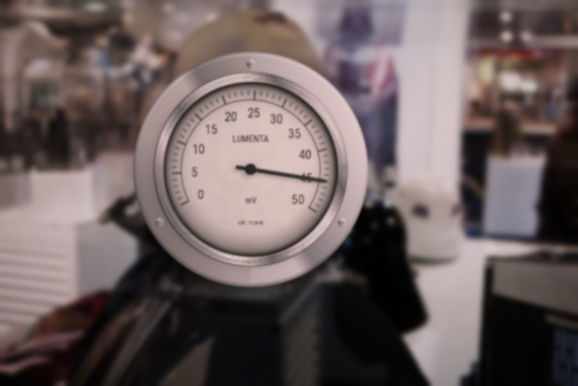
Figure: 45 mV
